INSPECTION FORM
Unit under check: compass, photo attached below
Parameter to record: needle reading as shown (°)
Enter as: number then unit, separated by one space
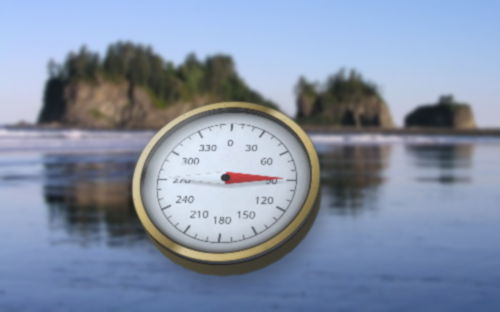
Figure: 90 °
